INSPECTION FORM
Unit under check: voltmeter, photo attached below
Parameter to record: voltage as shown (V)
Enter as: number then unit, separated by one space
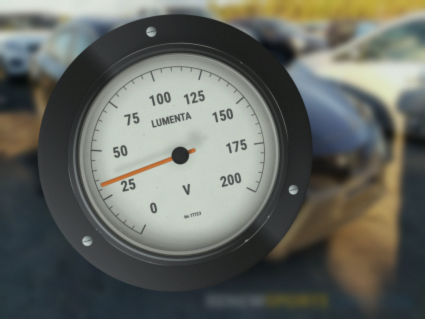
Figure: 32.5 V
